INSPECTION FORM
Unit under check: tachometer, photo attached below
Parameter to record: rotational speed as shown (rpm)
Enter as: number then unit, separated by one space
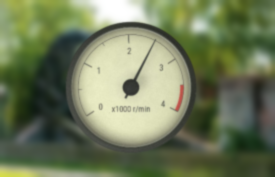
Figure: 2500 rpm
